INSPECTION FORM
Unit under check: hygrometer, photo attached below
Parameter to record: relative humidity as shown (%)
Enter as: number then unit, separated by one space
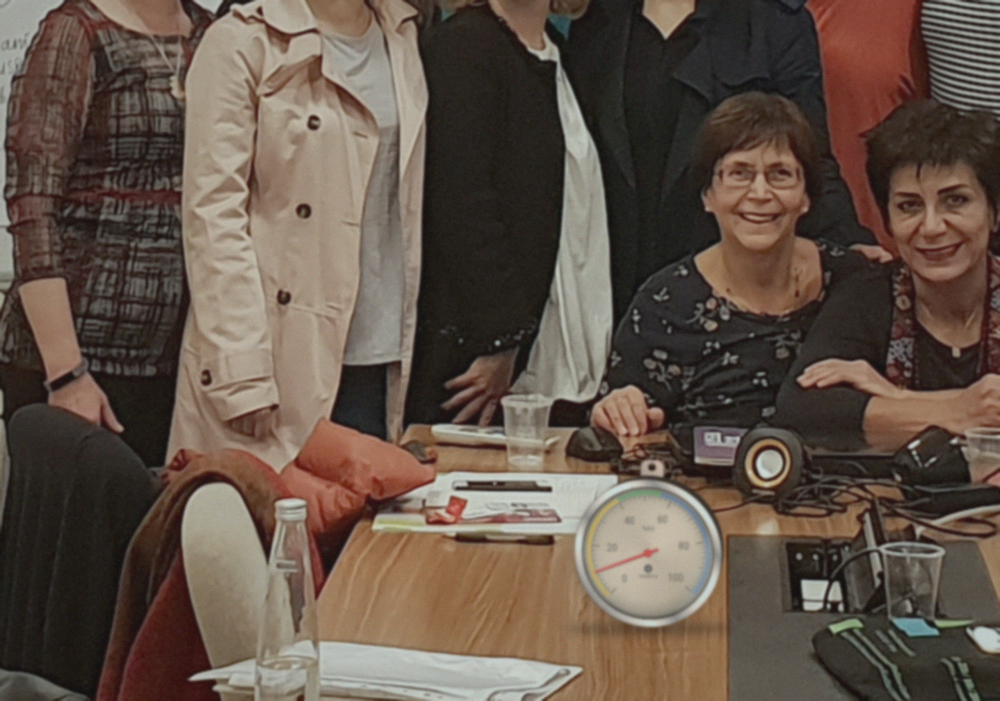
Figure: 10 %
